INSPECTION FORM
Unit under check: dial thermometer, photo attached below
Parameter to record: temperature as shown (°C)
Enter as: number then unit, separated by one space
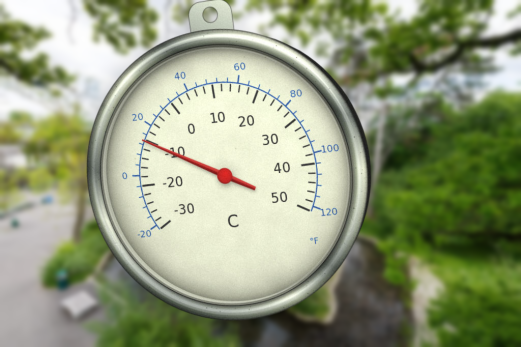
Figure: -10 °C
